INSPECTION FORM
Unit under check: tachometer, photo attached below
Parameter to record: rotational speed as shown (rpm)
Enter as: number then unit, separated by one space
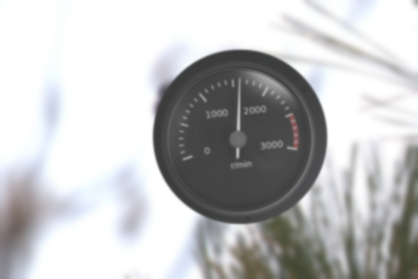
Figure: 1600 rpm
